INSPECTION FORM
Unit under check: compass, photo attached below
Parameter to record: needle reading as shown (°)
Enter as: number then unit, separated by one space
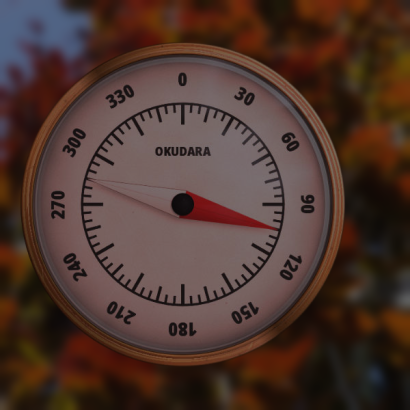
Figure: 105 °
